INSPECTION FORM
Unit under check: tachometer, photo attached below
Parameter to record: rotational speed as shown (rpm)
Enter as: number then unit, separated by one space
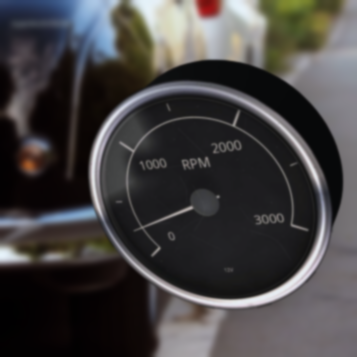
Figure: 250 rpm
